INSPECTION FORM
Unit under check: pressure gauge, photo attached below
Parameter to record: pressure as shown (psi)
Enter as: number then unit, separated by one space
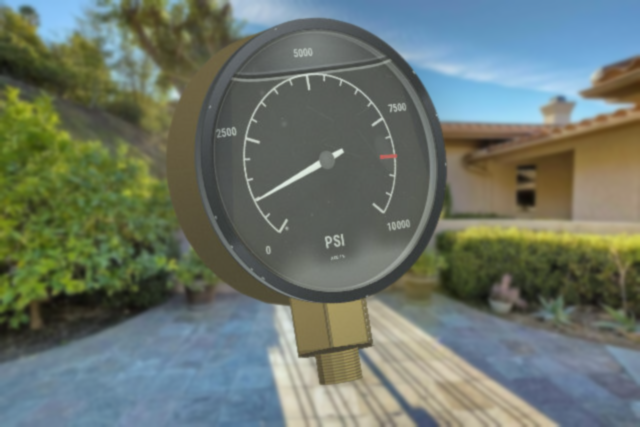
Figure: 1000 psi
